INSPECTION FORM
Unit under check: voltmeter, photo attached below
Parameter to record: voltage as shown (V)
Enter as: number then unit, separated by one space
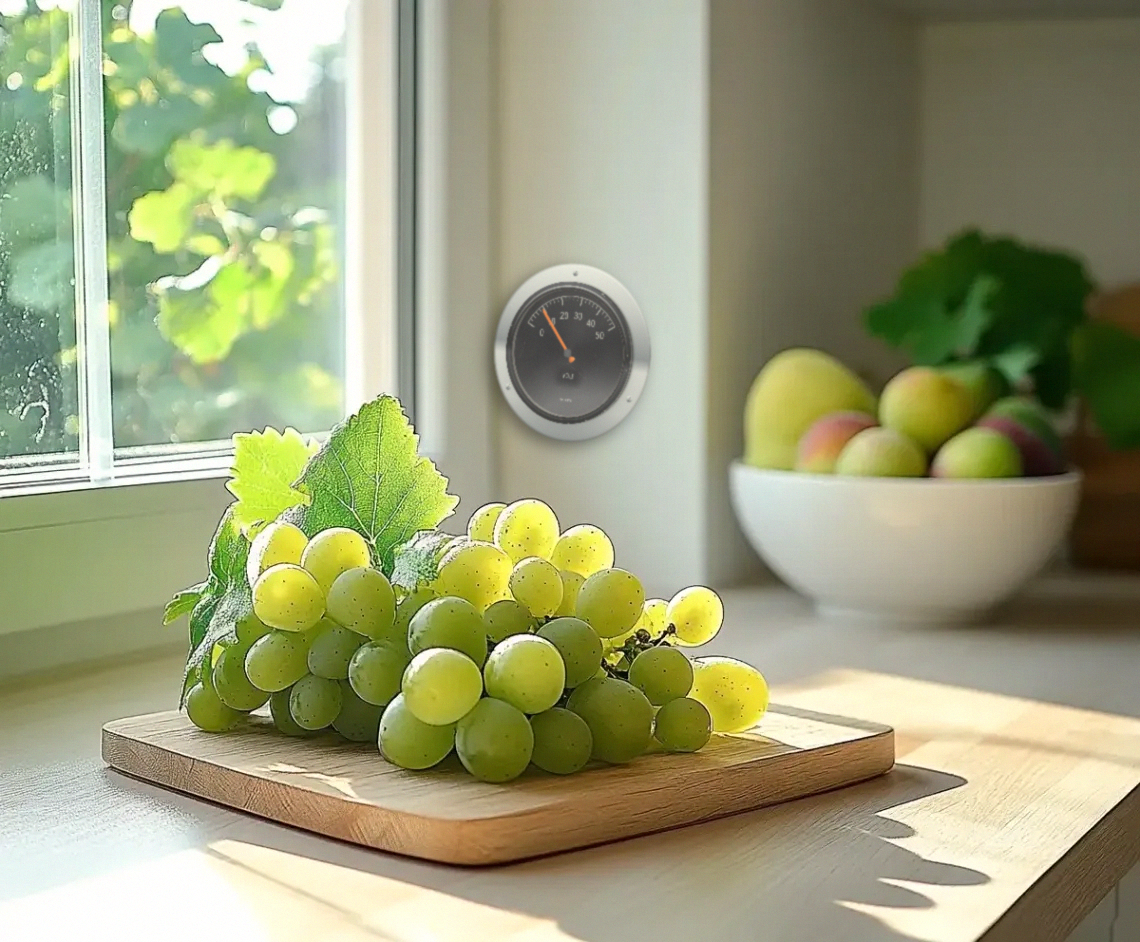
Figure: 10 V
